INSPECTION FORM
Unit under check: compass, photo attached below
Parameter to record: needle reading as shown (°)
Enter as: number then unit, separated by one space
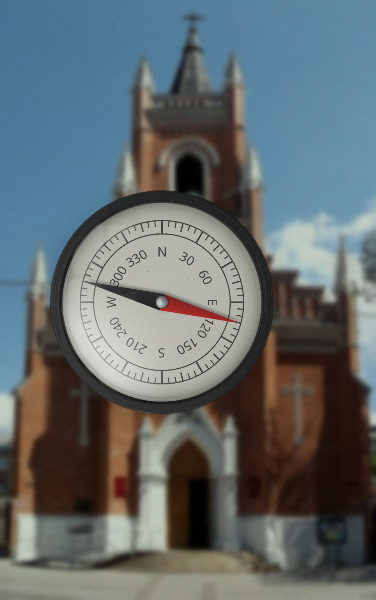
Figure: 105 °
